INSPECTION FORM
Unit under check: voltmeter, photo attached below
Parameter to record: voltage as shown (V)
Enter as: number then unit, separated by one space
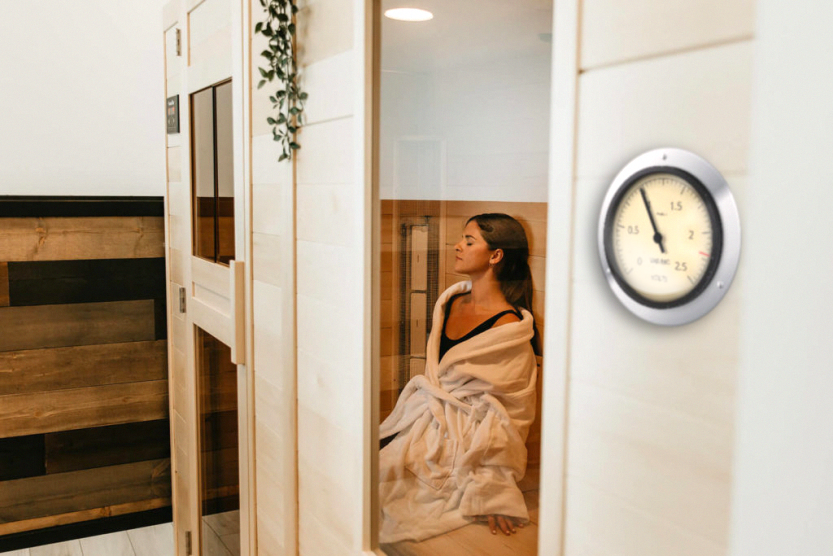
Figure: 1 V
